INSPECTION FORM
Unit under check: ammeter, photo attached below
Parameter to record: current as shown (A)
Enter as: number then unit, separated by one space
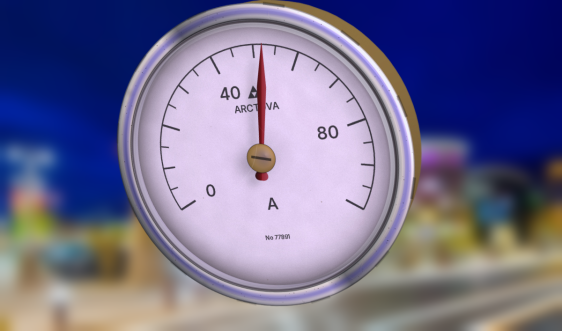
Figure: 52.5 A
